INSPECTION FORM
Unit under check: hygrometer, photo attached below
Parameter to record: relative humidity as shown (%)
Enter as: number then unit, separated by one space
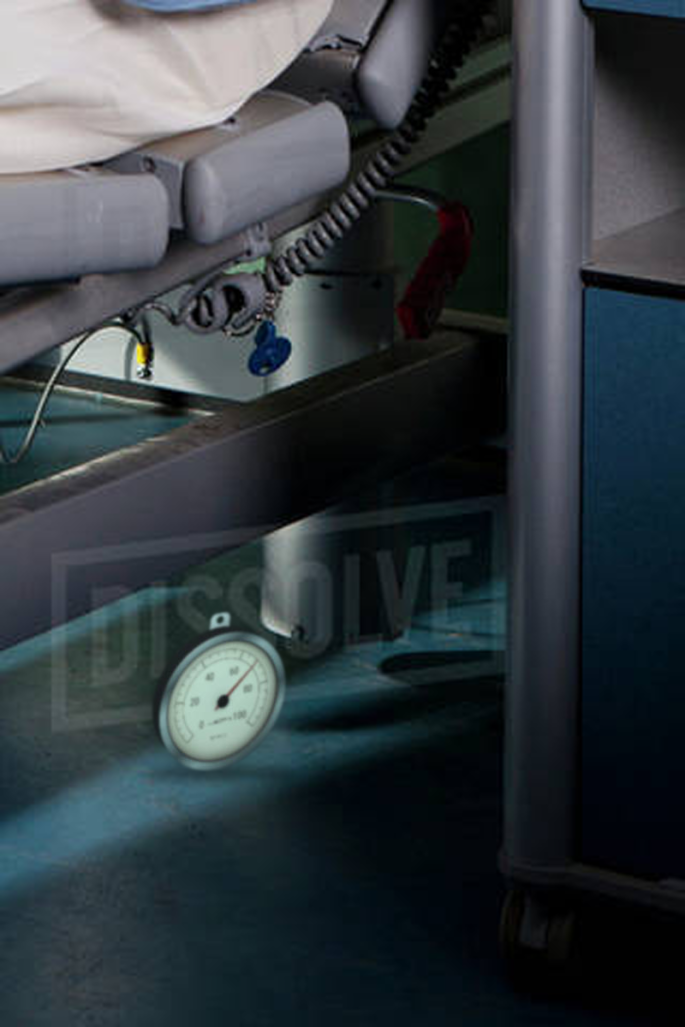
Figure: 68 %
